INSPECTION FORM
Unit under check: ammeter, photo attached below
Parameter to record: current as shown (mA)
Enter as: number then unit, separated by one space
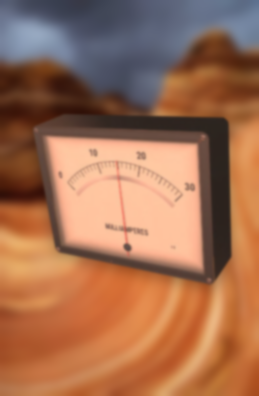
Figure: 15 mA
